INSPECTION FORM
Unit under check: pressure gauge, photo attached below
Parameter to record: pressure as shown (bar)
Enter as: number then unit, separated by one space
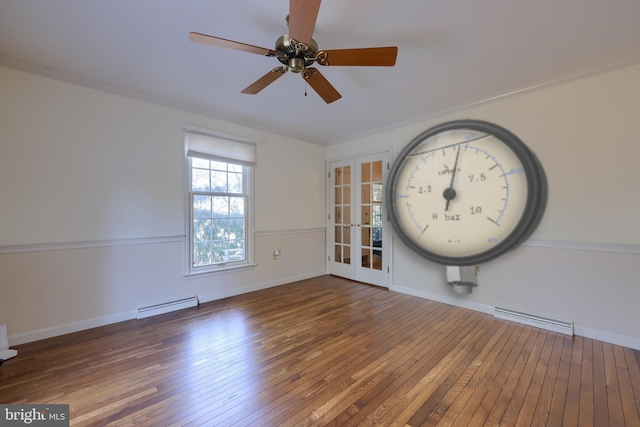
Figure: 5.75 bar
